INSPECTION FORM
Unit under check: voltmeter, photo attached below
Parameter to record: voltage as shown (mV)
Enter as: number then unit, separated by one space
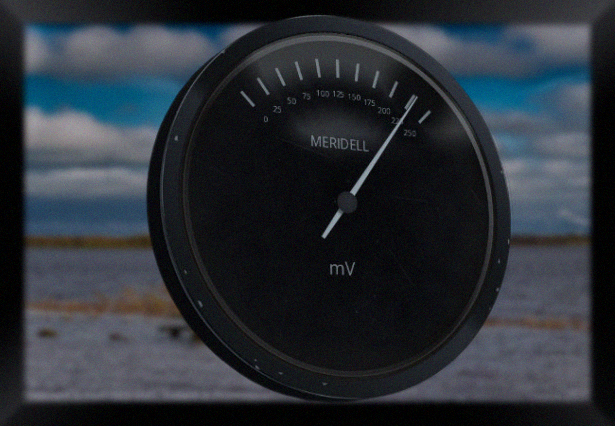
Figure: 225 mV
